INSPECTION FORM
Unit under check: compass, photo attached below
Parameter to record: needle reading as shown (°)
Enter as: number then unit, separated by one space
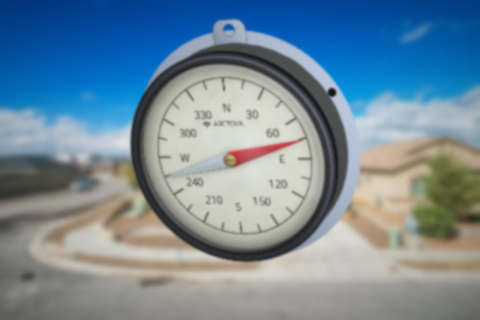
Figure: 75 °
